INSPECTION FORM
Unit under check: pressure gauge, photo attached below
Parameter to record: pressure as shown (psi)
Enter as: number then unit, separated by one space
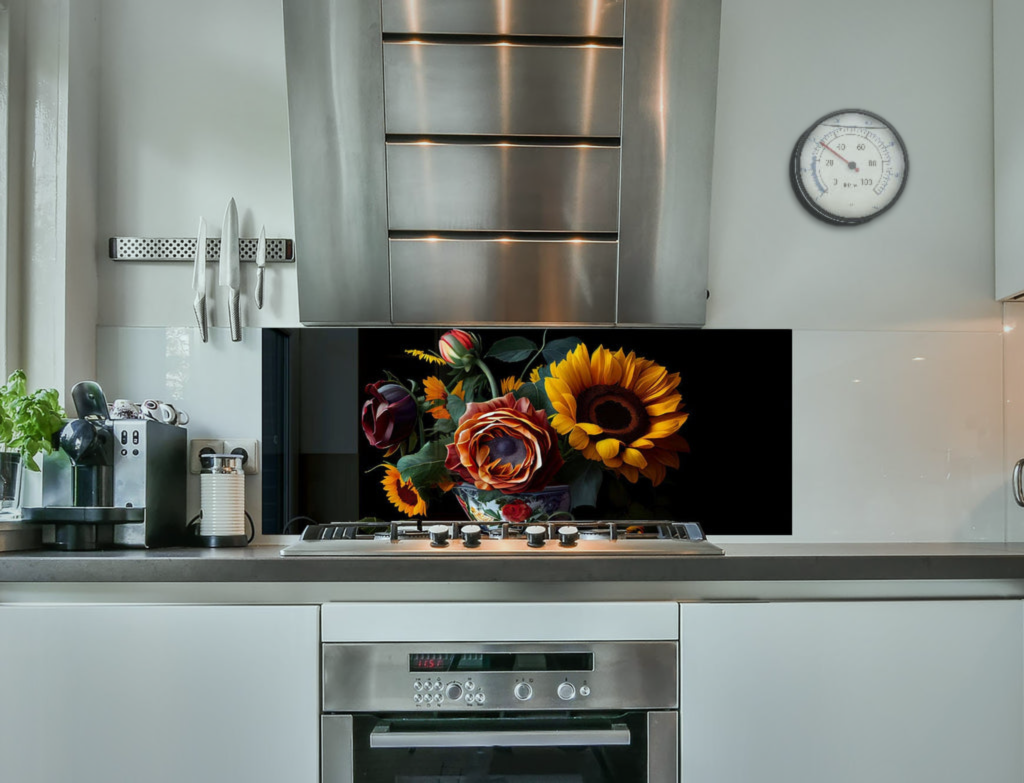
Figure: 30 psi
